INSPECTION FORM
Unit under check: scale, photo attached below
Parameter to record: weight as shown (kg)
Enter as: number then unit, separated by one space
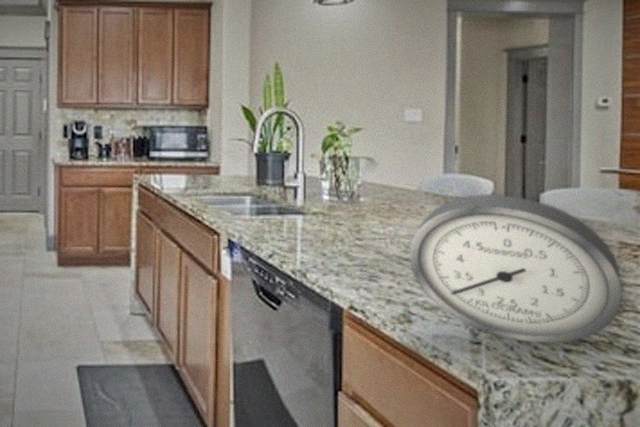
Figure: 3.25 kg
